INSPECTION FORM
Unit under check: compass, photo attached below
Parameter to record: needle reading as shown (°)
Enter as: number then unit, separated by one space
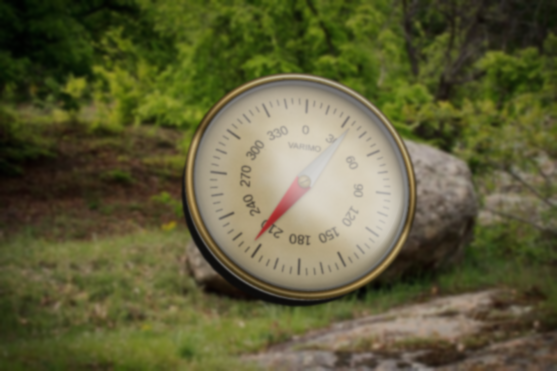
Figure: 215 °
